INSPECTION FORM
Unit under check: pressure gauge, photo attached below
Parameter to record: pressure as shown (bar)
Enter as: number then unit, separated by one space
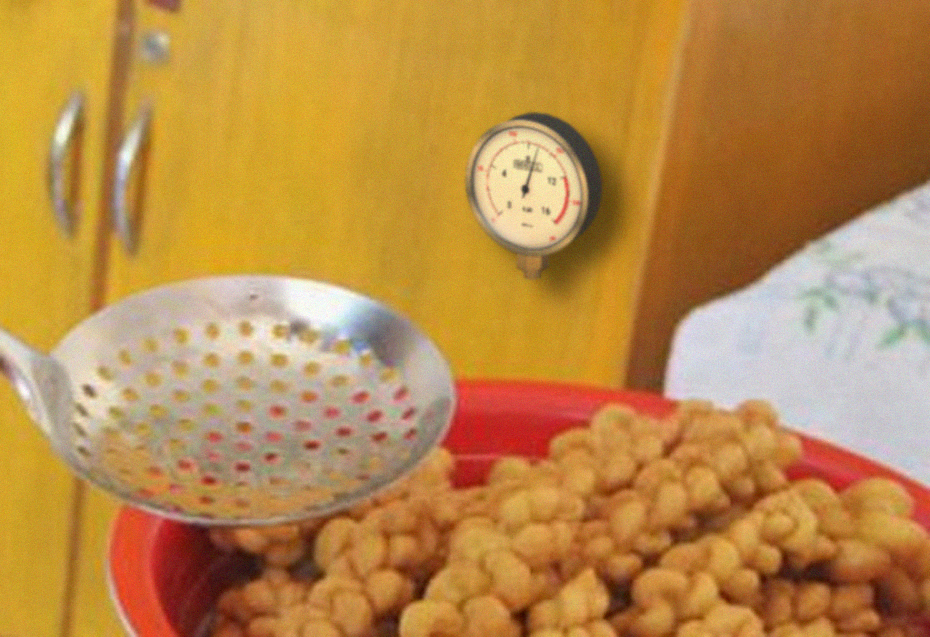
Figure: 9 bar
